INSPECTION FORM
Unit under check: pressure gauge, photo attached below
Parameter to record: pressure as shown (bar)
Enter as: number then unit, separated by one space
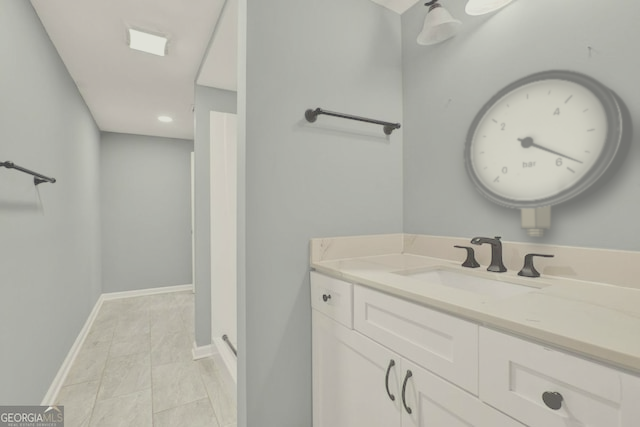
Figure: 5.75 bar
